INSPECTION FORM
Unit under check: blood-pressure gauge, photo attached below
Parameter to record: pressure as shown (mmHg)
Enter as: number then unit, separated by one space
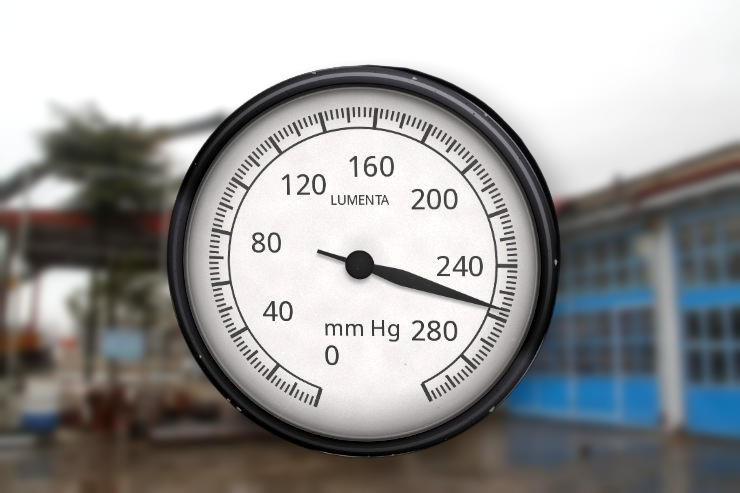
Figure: 256 mmHg
